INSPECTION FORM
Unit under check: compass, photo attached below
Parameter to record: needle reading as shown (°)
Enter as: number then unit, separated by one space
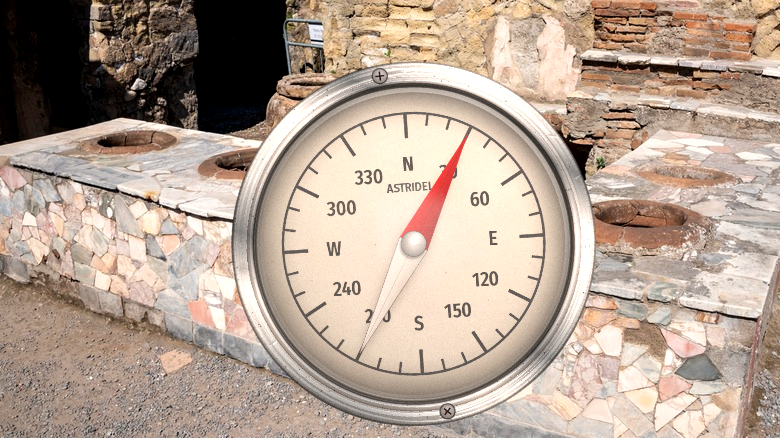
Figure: 30 °
